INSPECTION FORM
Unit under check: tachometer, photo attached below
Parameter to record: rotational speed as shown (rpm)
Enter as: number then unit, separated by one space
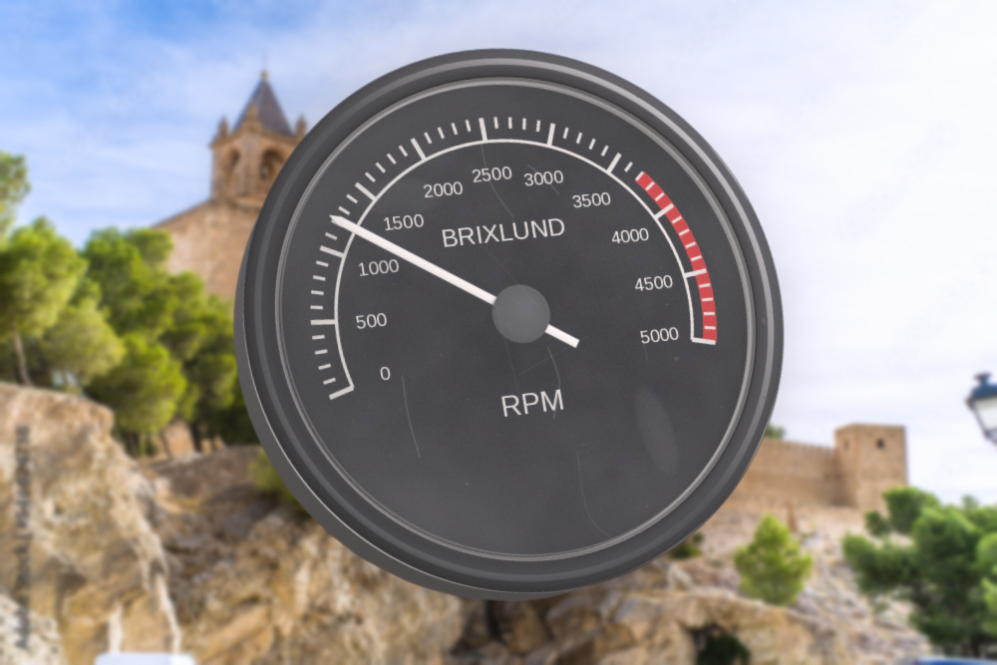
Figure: 1200 rpm
